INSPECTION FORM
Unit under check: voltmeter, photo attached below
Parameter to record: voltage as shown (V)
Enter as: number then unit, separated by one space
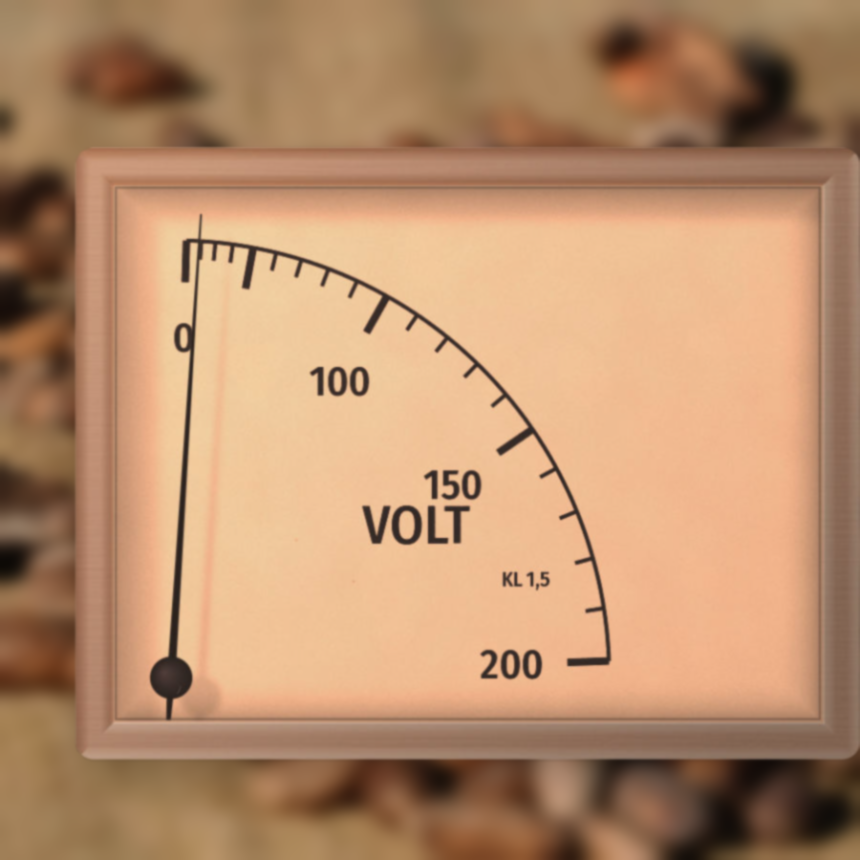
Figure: 20 V
